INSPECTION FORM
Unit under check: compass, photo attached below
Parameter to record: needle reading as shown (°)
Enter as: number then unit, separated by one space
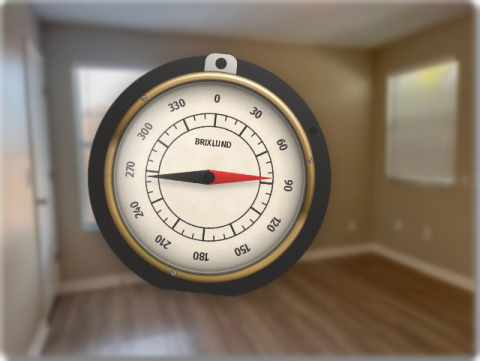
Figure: 85 °
